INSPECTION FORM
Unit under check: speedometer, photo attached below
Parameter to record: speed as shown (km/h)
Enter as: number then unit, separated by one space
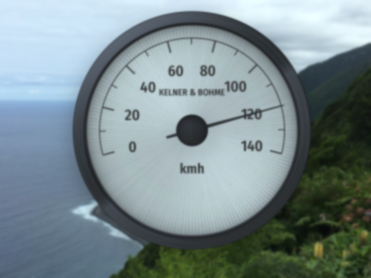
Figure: 120 km/h
